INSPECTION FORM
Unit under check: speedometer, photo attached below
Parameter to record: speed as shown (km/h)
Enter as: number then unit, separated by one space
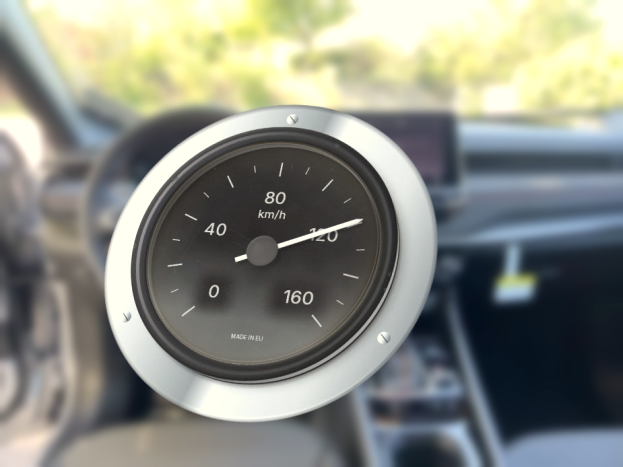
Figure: 120 km/h
